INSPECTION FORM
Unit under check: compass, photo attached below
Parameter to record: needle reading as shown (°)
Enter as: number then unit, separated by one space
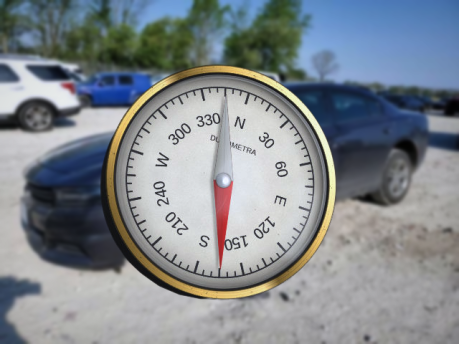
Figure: 165 °
